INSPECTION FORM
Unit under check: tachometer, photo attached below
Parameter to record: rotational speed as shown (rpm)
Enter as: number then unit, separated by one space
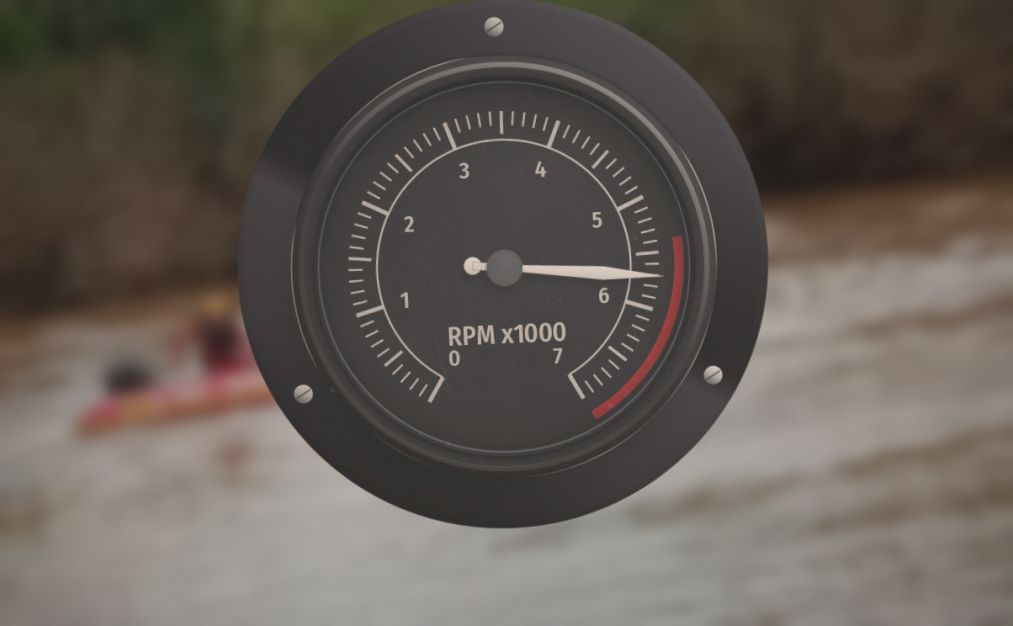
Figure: 5700 rpm
